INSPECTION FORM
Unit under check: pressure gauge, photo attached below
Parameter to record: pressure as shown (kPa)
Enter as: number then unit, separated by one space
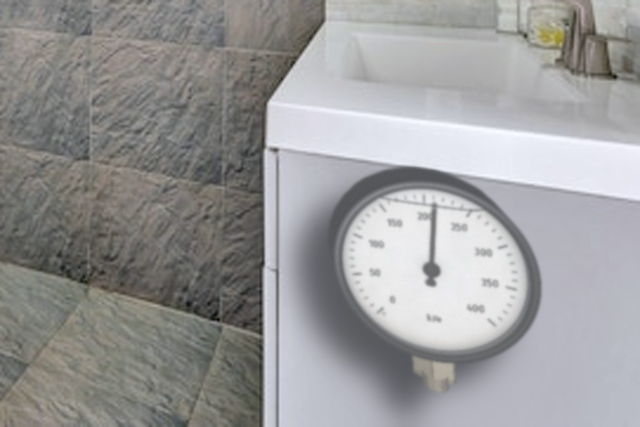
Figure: 210 kPa
